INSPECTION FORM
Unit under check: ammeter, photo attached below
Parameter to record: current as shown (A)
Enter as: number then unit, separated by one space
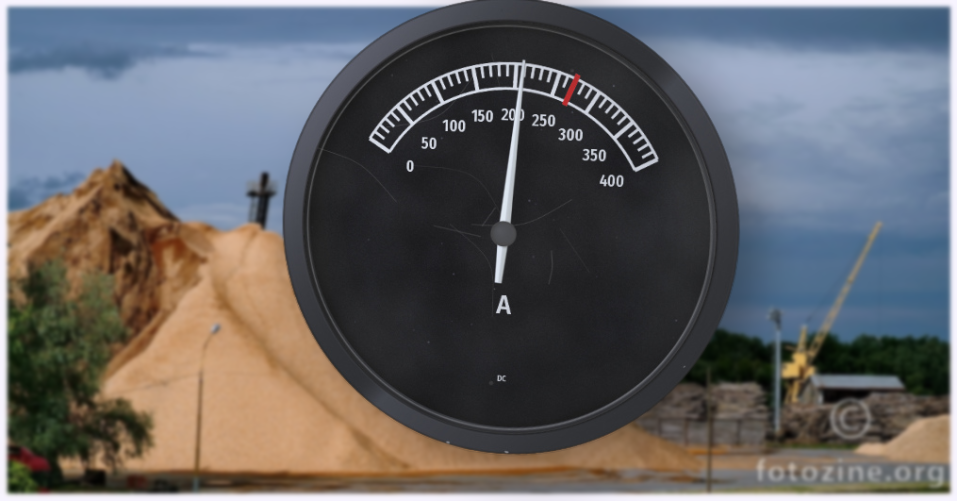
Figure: 210 A
